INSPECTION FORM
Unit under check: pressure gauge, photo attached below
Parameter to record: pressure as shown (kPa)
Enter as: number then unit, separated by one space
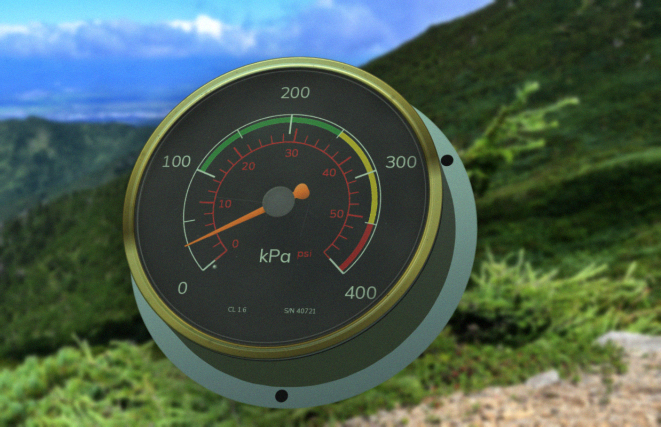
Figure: 25 kPa
